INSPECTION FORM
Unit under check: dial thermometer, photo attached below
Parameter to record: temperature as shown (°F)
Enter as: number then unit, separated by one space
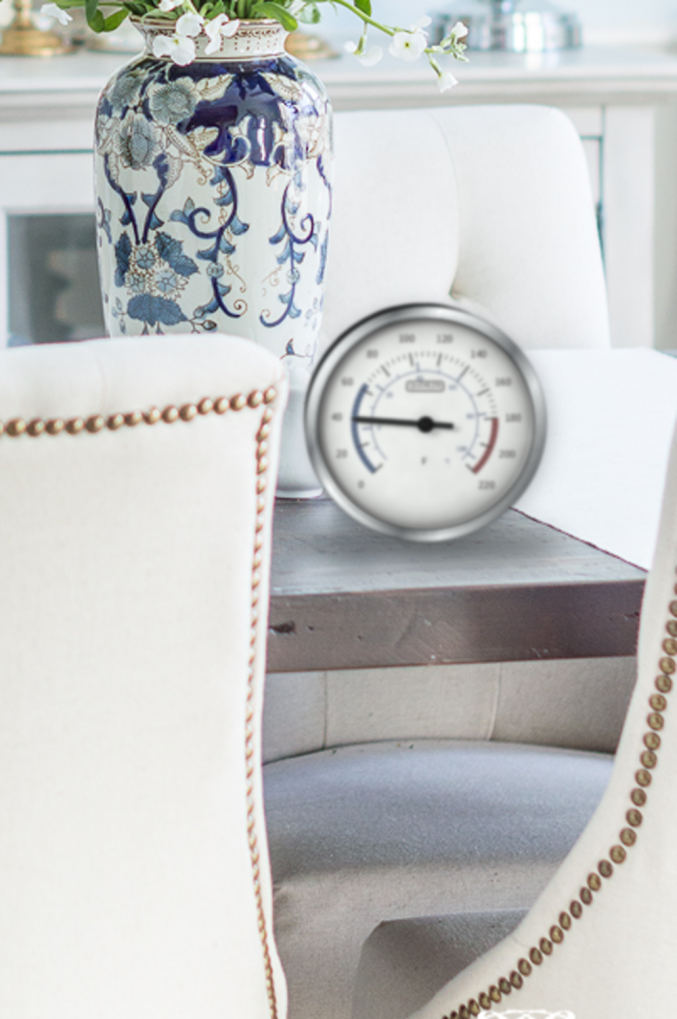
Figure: 40 °F
